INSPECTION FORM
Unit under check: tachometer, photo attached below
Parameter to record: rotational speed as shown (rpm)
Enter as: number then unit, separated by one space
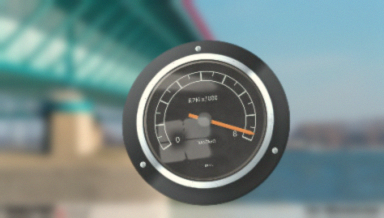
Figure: 7750 rpm
